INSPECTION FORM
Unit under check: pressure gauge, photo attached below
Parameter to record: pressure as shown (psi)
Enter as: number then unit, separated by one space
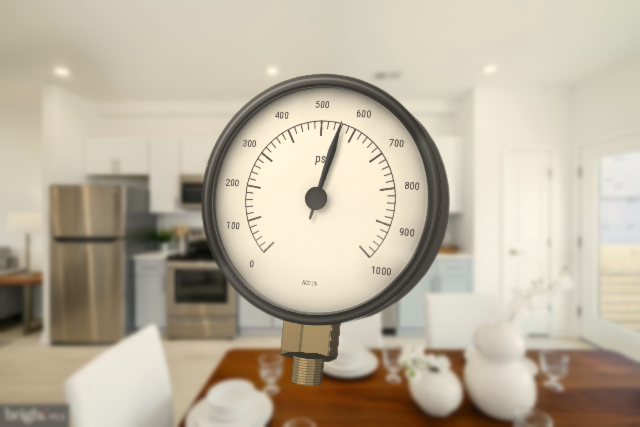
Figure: 560 psi
